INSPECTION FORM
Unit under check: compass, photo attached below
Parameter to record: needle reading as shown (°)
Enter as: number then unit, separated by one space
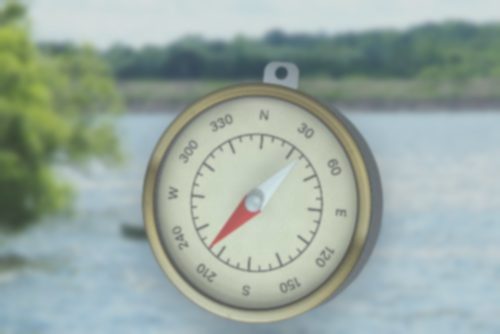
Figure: 220 °
